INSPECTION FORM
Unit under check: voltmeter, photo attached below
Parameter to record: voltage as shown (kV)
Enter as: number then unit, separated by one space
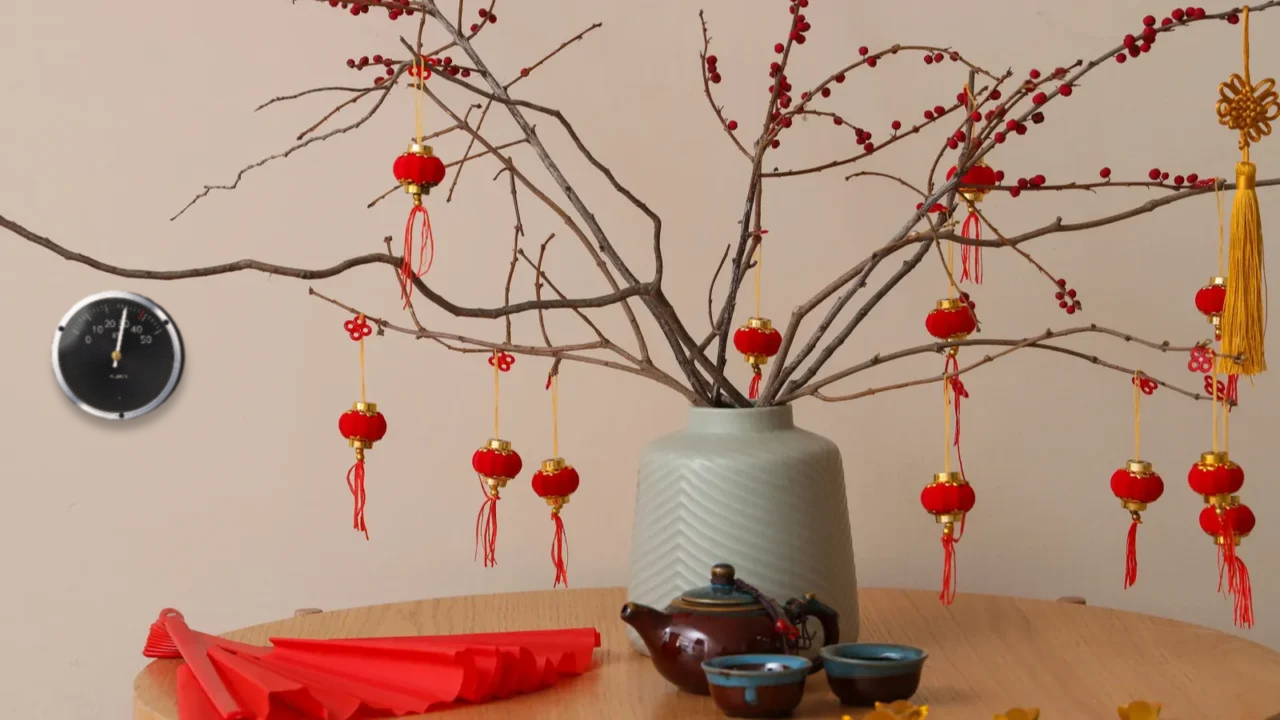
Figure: 30 kV
